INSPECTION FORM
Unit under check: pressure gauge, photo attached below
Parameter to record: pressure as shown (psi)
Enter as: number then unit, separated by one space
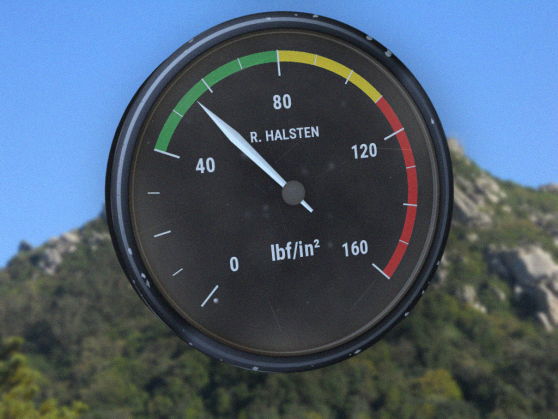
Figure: 55 psi
